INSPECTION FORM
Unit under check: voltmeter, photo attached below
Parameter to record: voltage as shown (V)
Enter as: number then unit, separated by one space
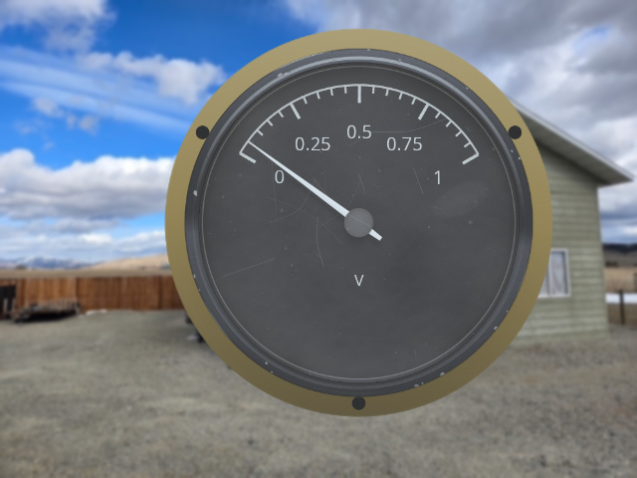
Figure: 0.05 V
